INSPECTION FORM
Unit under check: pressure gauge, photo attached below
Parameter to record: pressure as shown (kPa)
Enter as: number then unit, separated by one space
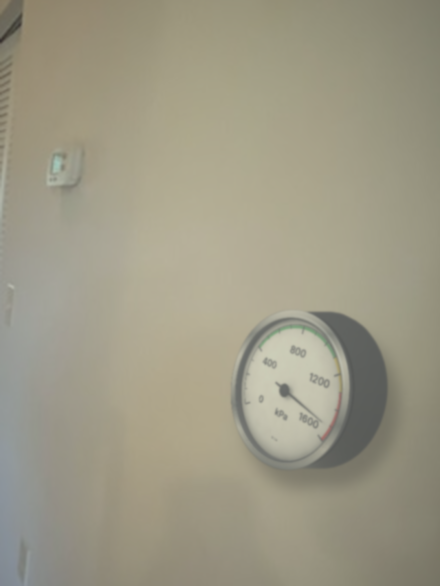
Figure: 1500 kPa
